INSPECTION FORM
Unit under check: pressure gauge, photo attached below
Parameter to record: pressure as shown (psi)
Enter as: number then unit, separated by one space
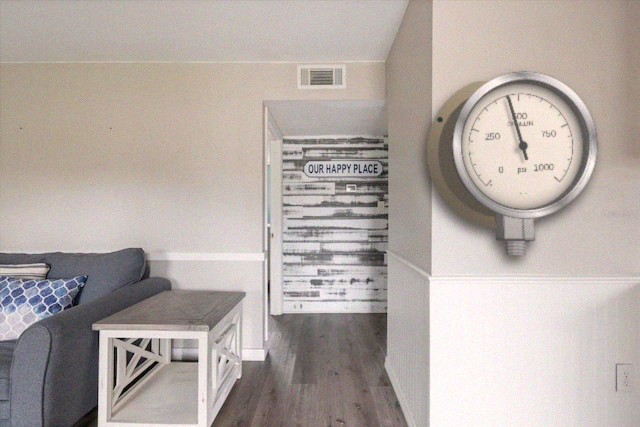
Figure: 450 psi
